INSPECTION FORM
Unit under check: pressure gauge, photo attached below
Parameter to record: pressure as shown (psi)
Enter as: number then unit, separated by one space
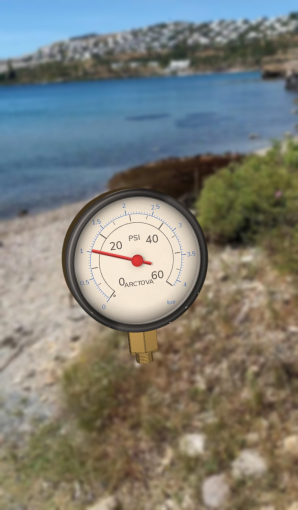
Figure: 15 psi
